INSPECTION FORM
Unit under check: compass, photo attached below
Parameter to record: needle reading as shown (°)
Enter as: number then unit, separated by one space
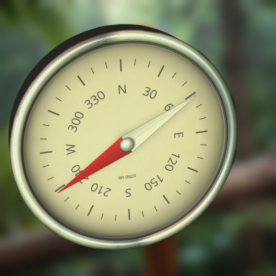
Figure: 240 °
